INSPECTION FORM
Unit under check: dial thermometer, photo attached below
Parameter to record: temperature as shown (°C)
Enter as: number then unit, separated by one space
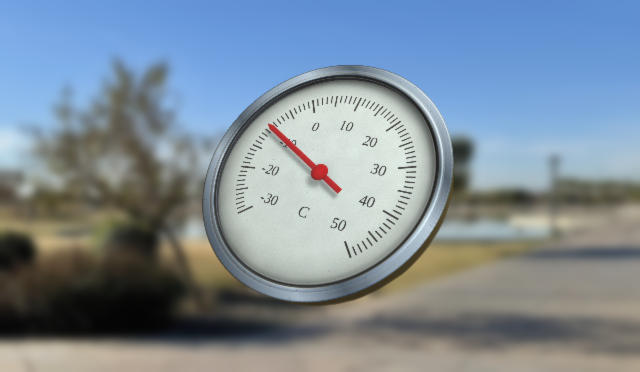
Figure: -10 °C
